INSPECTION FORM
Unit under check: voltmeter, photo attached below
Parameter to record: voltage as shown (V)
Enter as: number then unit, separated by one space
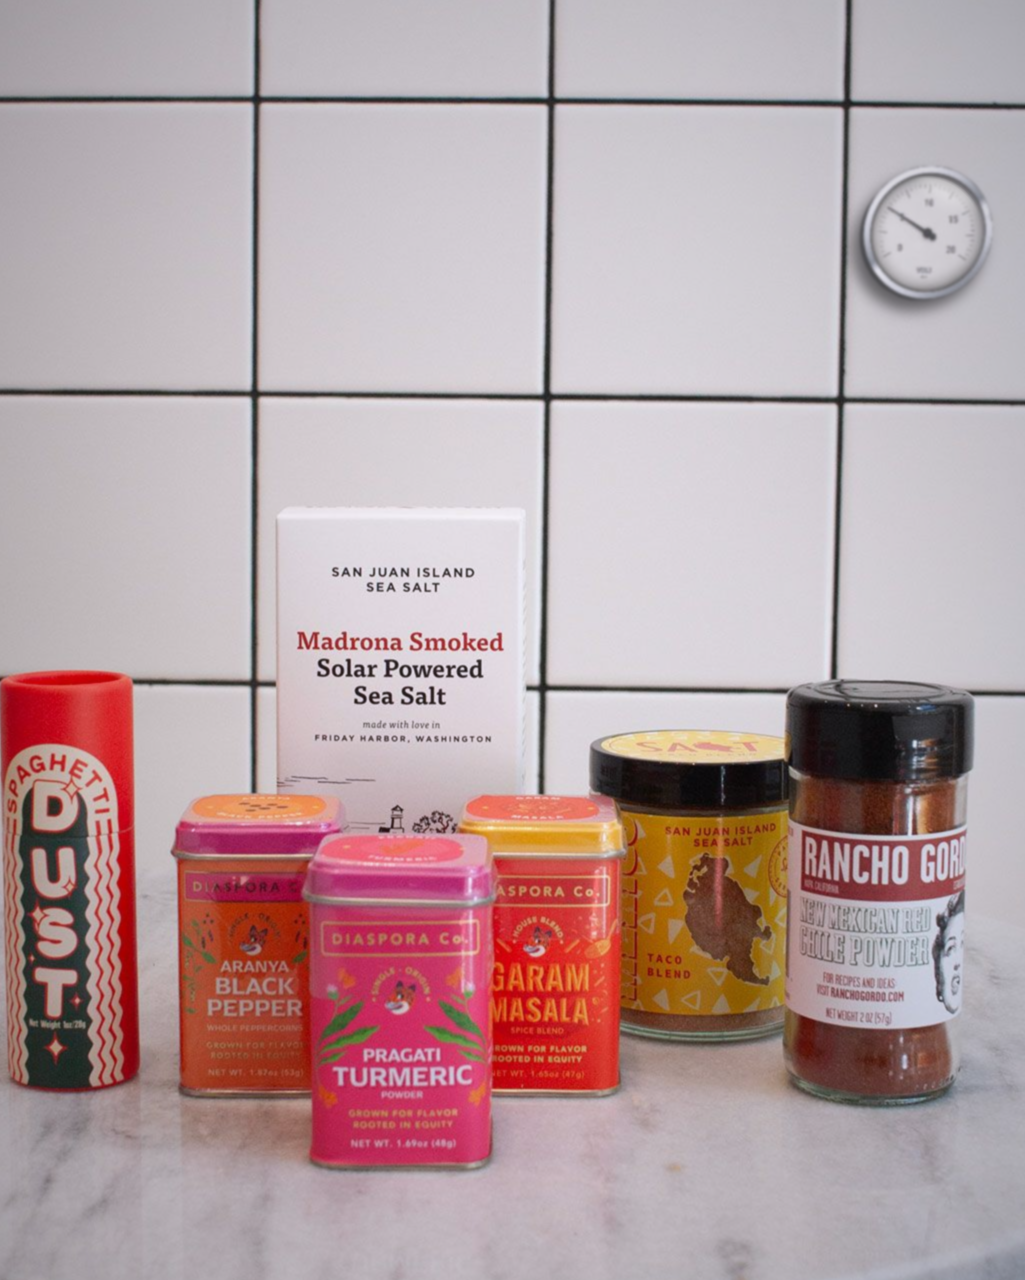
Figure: 5 V
